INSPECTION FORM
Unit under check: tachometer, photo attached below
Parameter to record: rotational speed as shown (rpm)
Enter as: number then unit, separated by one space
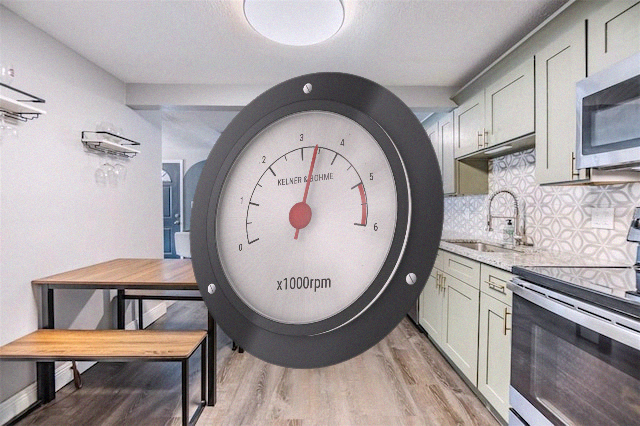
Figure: 3500 rpm
